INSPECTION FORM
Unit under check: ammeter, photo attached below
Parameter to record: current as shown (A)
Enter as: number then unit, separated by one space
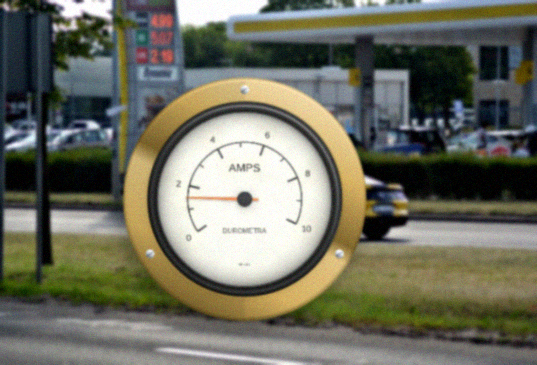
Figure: 1.5 A
